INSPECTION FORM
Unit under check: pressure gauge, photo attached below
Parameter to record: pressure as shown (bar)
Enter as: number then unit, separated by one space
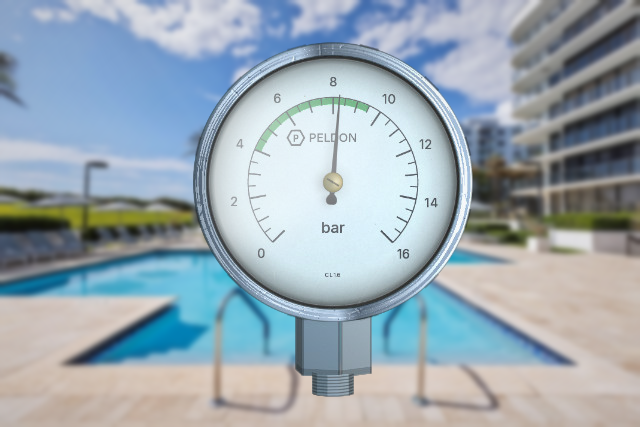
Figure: 8.25 bar
